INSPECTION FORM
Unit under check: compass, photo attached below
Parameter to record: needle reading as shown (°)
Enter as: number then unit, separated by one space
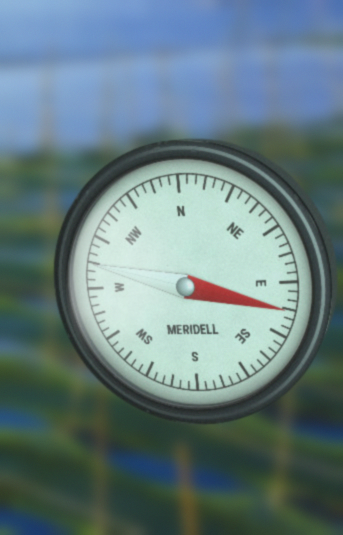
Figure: 105 °
